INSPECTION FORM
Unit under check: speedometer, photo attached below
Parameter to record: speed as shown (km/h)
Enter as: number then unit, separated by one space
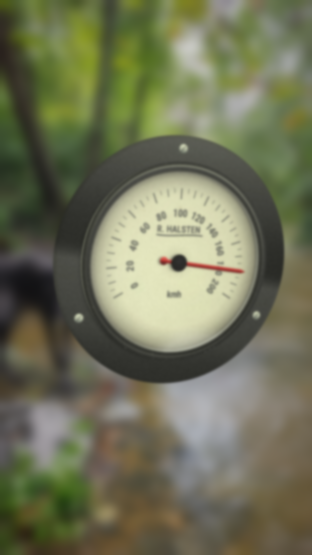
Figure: 180 km/h
